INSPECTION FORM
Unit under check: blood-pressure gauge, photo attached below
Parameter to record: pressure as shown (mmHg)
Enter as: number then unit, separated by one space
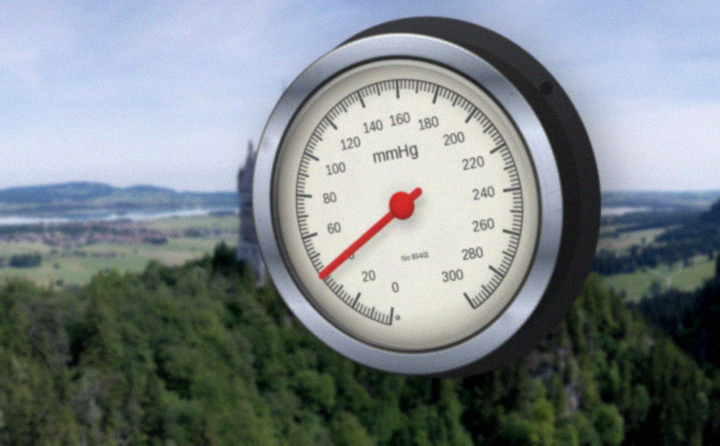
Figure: 40 mmHg
